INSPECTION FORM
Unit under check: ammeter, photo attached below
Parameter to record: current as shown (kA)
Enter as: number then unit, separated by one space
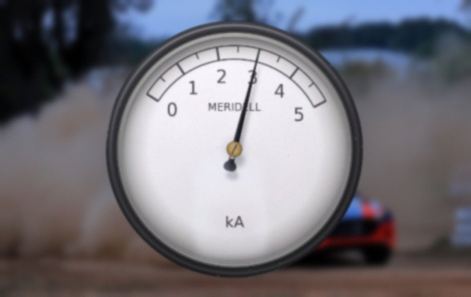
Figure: 3 kA
